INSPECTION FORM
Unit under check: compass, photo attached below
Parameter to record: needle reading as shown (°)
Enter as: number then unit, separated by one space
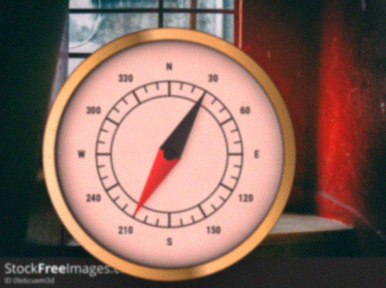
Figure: 210 °
